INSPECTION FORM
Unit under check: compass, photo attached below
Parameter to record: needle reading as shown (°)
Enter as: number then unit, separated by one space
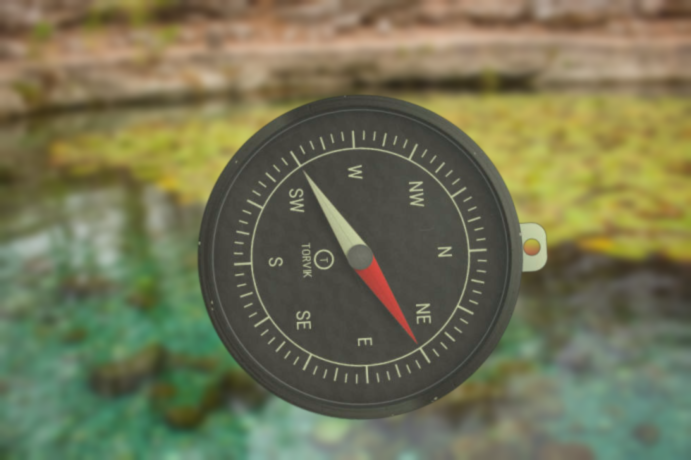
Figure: 60 °
